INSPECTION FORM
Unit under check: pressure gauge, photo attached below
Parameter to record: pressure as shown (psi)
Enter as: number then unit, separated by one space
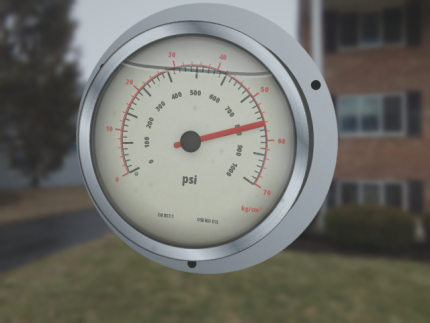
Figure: 800 psi
